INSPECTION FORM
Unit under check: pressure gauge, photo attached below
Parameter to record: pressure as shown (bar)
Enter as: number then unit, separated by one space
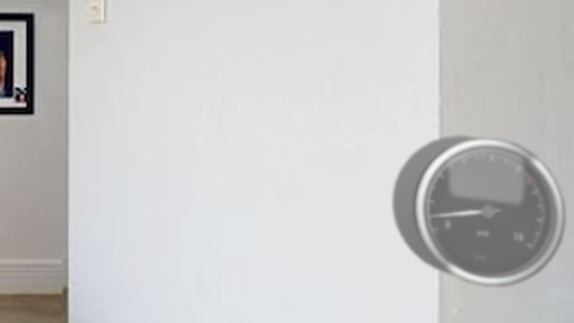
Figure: 1 bar
